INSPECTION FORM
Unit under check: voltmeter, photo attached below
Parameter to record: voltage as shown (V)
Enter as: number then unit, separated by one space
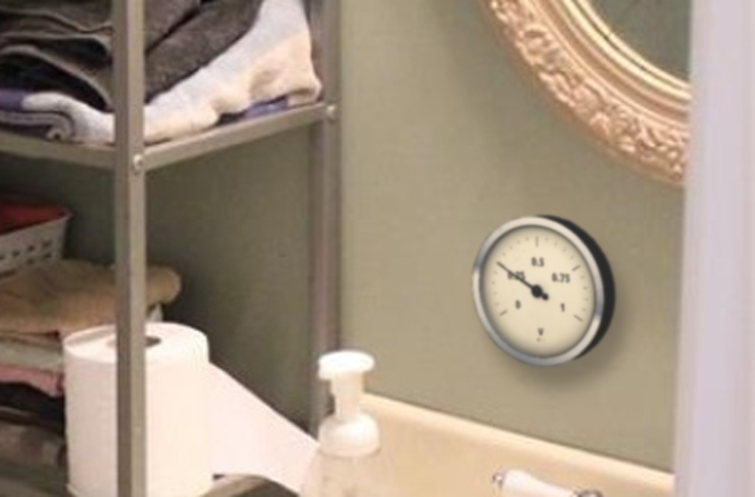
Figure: 0.25 V
